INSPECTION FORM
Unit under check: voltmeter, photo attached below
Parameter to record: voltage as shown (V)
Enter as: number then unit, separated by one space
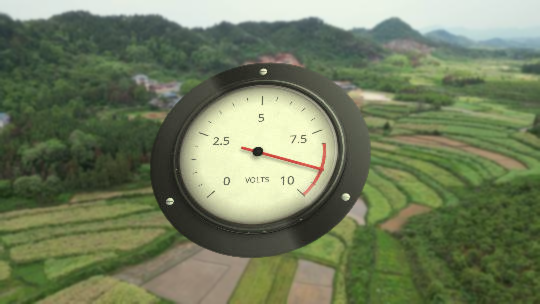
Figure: 9 V
